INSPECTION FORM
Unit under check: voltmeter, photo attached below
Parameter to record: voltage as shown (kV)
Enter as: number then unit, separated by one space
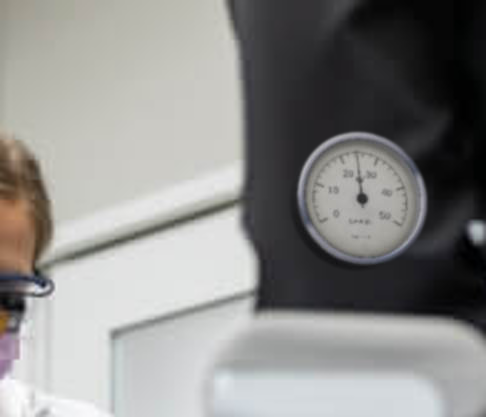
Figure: 24 kV
